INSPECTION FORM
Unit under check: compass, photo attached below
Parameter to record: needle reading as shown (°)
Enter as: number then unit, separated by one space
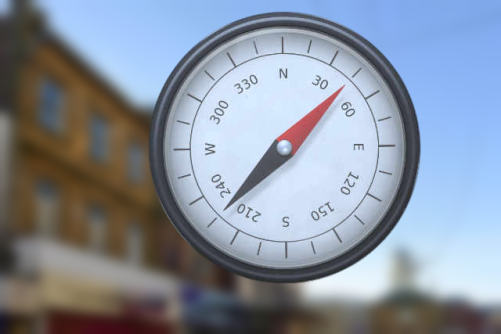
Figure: 45 °
